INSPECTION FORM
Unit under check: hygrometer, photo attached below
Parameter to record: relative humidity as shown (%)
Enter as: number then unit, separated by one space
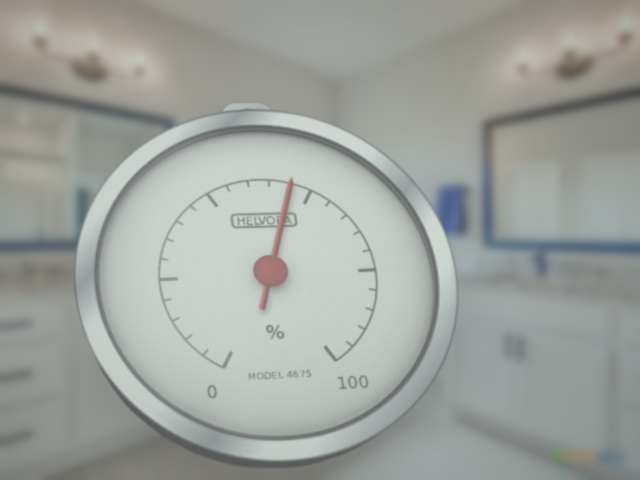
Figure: 56 %
